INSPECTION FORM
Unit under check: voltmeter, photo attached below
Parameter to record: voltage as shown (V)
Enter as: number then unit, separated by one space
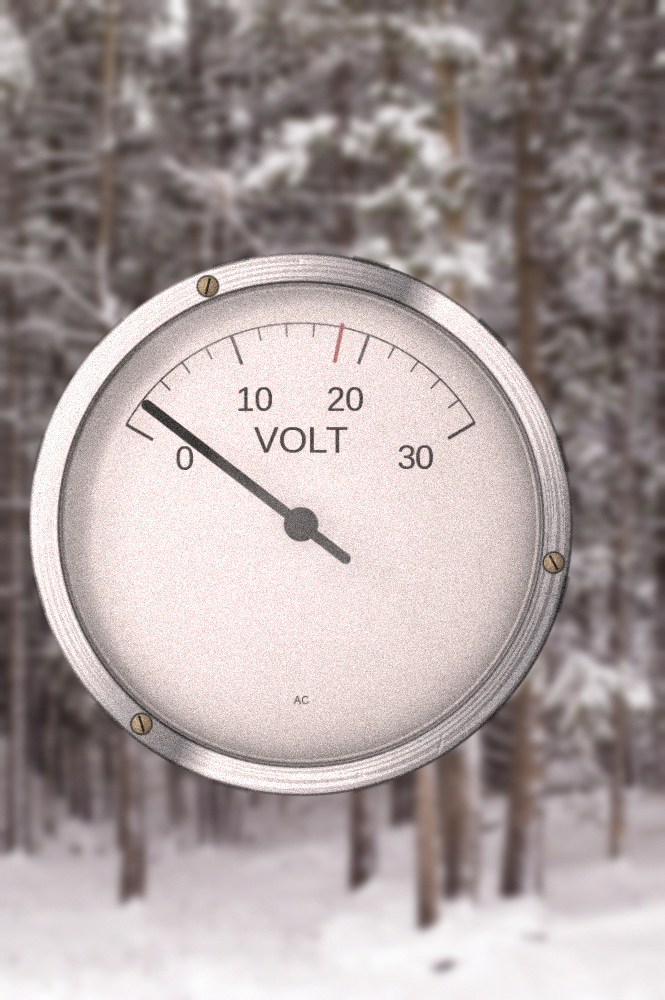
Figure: 2 V
